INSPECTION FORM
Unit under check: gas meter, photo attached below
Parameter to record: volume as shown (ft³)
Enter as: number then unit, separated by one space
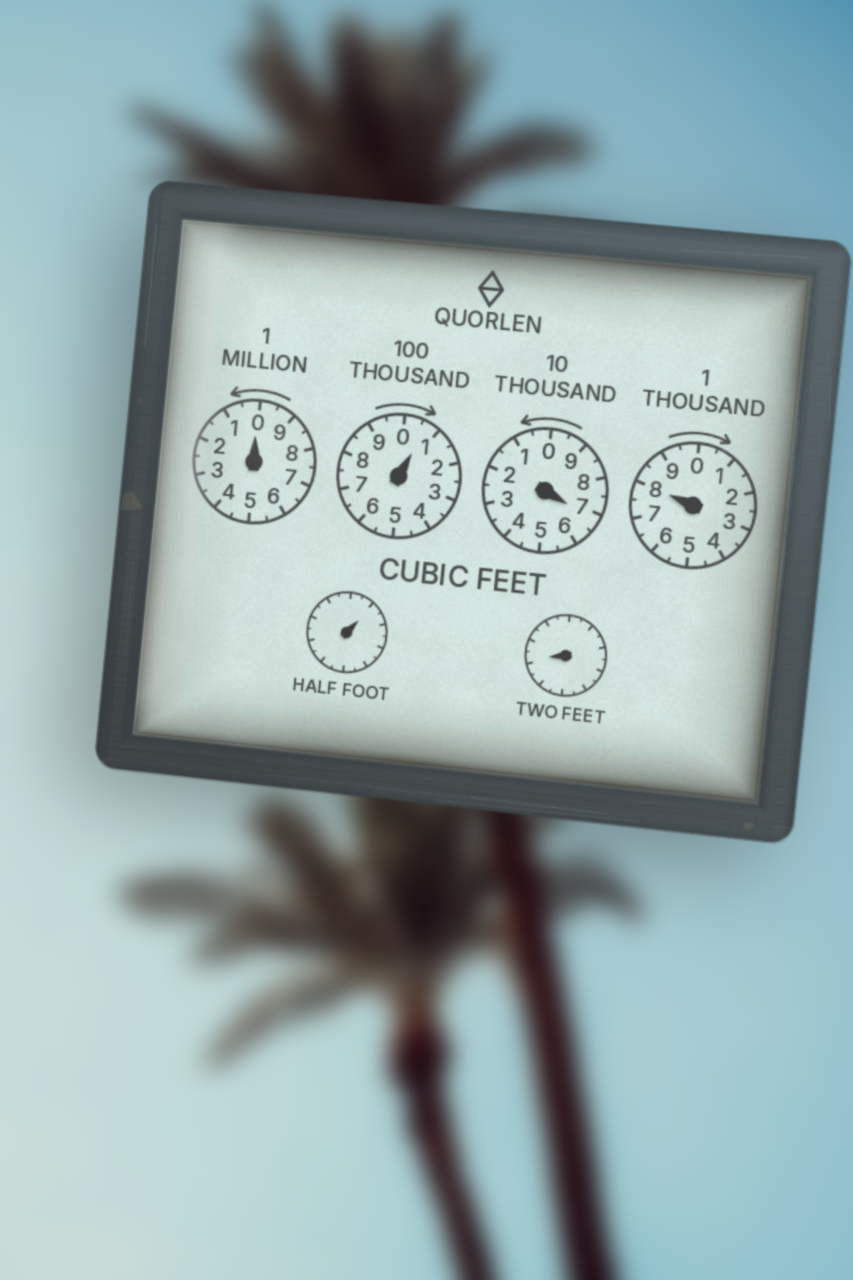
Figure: 6800 ft³
